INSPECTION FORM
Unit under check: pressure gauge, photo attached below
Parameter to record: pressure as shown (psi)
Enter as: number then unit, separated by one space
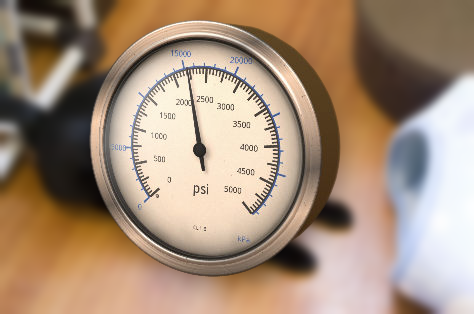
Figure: 2250 psi
